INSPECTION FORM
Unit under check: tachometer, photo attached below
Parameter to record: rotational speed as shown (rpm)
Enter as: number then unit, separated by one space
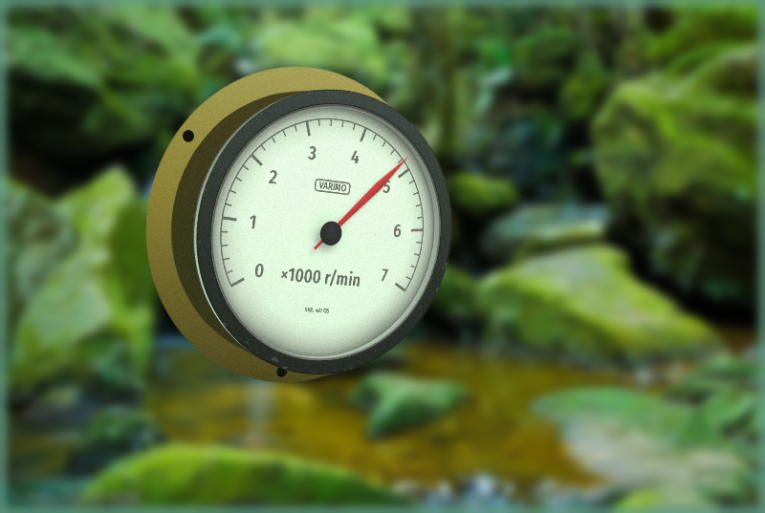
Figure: 4800 rpm
